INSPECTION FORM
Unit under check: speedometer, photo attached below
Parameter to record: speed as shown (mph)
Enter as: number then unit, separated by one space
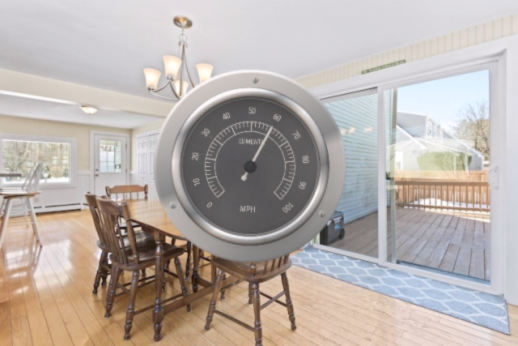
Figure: 60 mph
